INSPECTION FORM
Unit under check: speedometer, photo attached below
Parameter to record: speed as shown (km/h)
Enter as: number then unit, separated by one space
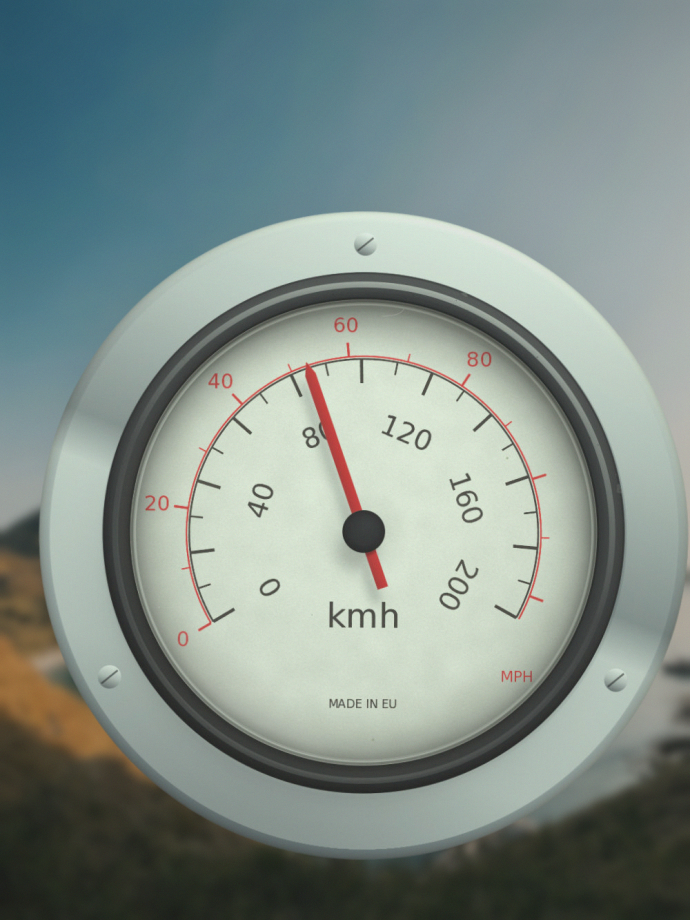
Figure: 85 km/h
